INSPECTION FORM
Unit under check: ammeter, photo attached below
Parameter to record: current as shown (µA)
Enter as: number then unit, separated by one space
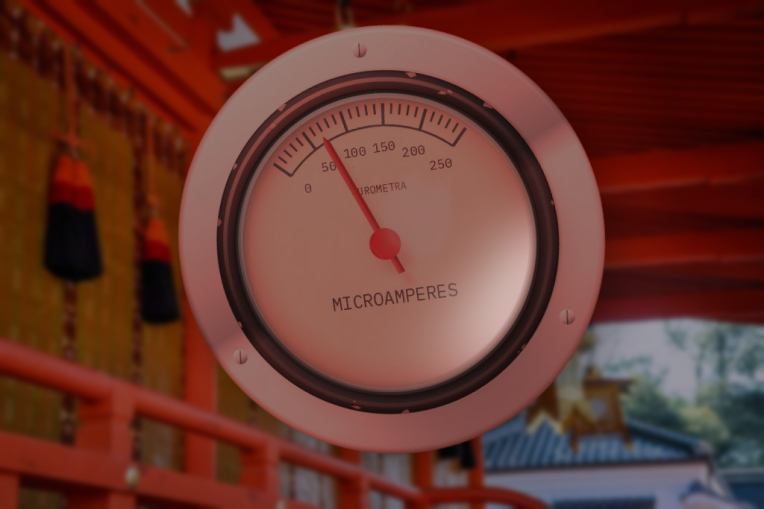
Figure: 70 µA
